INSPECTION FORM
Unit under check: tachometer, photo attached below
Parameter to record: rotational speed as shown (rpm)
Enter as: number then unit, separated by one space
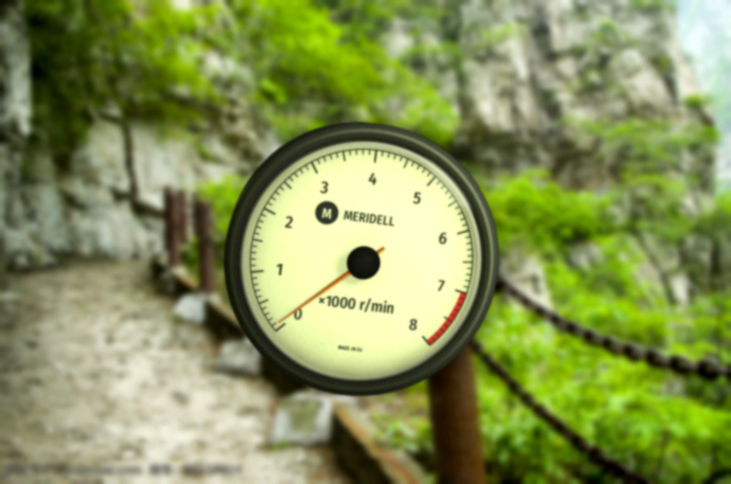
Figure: 100 rpm
